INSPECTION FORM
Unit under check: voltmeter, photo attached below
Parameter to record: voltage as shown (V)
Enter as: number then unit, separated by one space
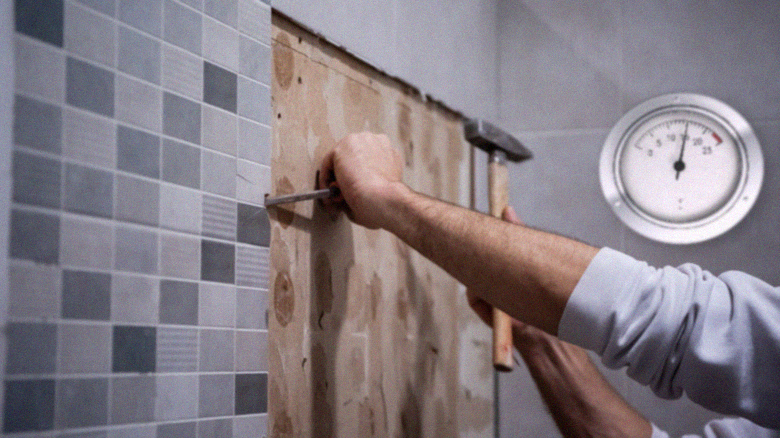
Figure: 15 V
